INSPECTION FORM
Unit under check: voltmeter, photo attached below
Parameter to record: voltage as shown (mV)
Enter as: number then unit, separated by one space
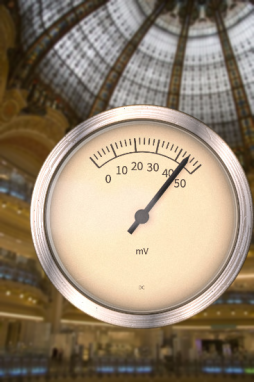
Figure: 44 mV
